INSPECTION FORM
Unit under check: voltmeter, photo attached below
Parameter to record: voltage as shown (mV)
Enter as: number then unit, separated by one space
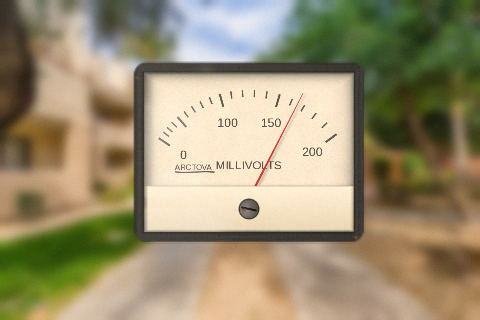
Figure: 165 mV
